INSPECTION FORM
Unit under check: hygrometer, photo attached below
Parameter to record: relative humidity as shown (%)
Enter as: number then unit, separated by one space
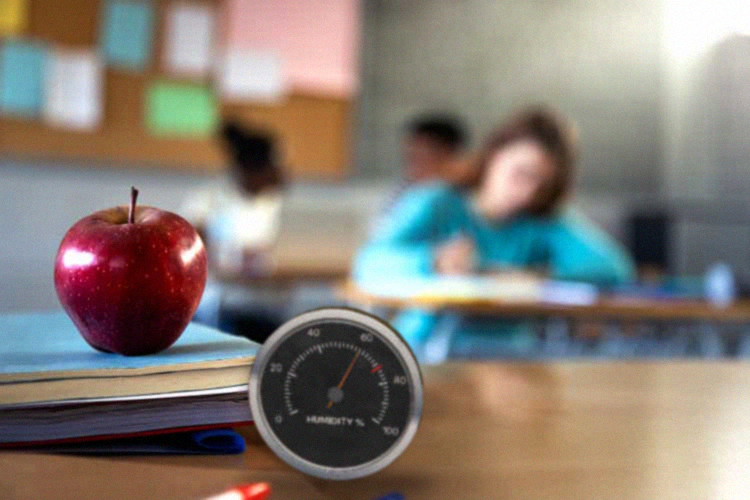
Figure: 60 %
